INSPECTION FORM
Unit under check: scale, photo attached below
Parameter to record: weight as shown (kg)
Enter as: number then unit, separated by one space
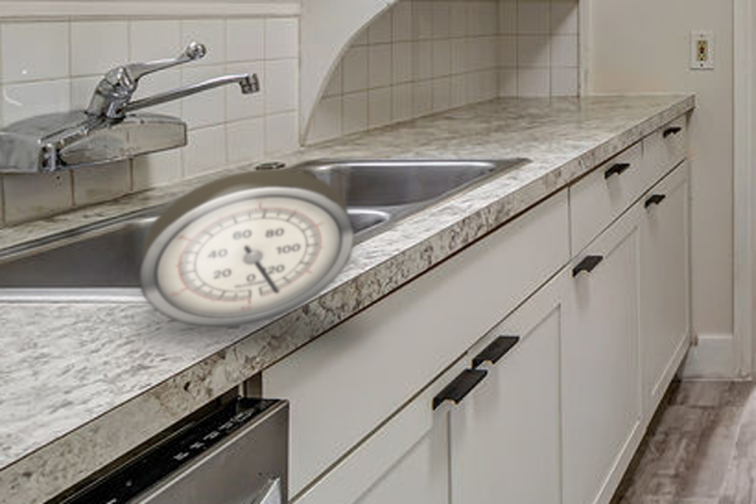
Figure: 125 kg
